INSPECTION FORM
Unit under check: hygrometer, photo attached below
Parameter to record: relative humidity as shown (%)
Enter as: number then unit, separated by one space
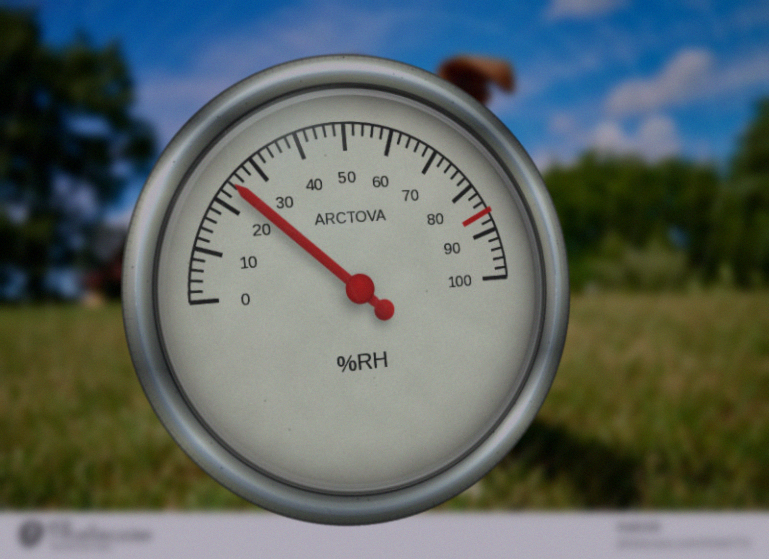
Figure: 24 %
